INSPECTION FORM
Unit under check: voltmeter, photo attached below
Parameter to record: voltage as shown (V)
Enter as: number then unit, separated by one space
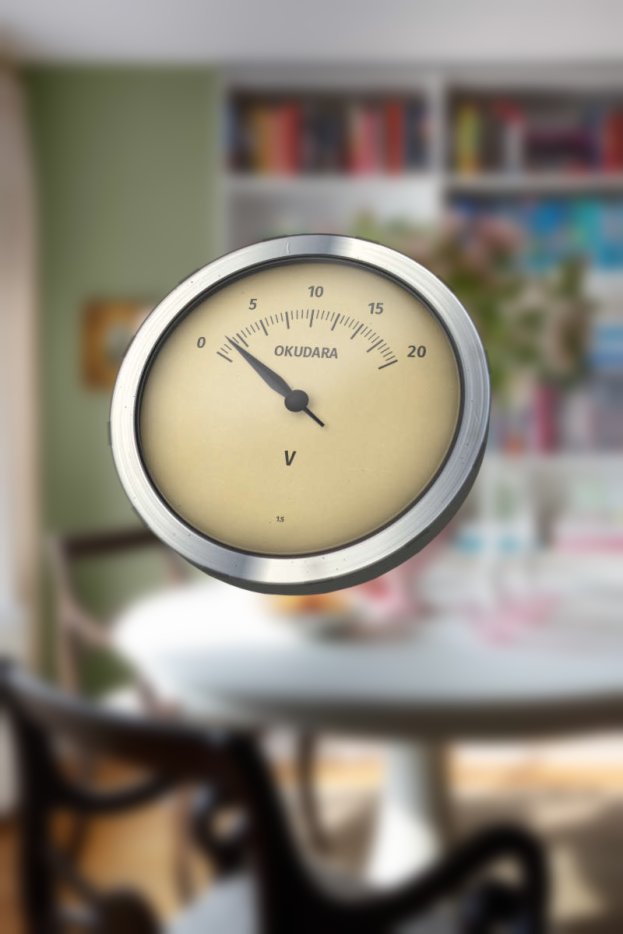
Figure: 1.5 V
